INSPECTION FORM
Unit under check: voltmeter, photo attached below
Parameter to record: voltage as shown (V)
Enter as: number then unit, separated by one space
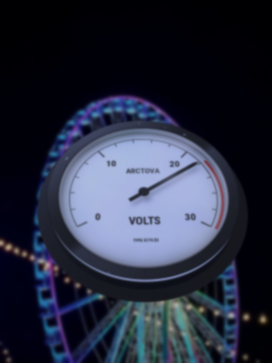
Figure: 22 V
